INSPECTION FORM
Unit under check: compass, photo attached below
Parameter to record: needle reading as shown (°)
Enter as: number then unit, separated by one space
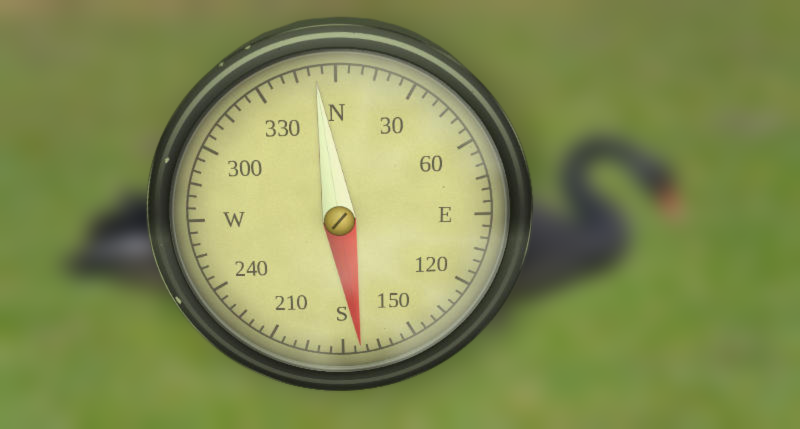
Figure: 172.5 °
